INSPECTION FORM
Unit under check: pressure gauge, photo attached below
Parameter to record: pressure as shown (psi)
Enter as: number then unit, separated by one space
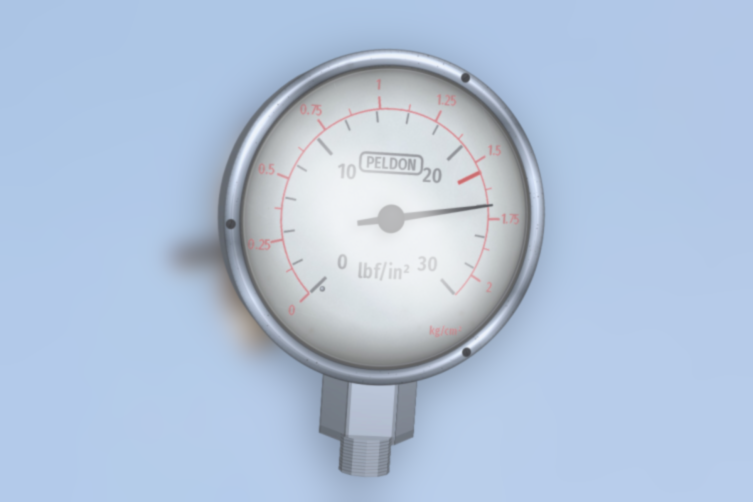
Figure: 24 psi
